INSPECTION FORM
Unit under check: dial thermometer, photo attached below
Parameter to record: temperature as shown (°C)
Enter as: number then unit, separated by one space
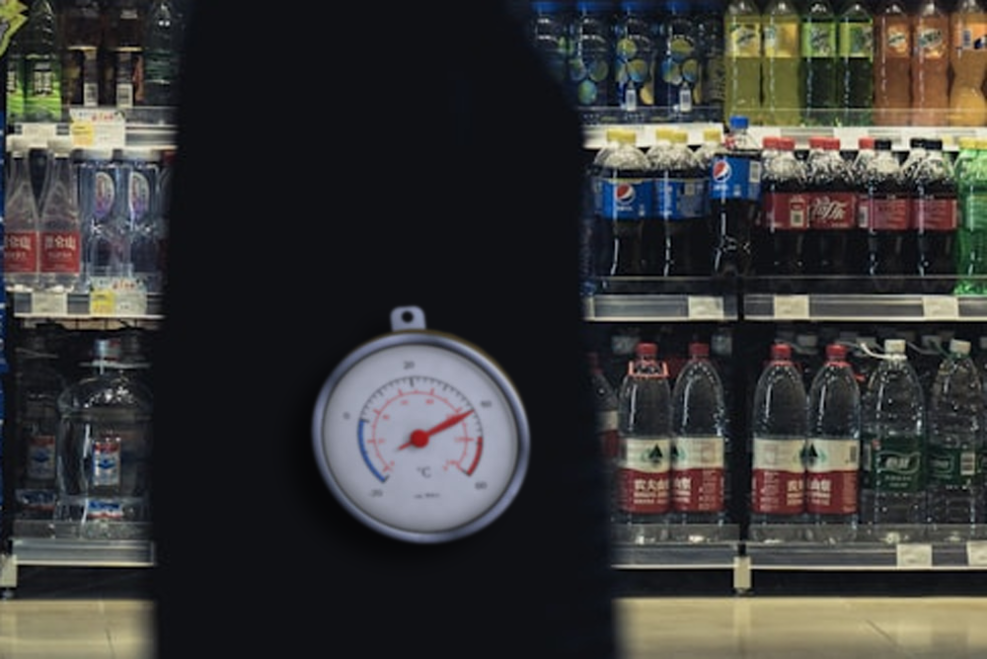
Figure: 40 °C
